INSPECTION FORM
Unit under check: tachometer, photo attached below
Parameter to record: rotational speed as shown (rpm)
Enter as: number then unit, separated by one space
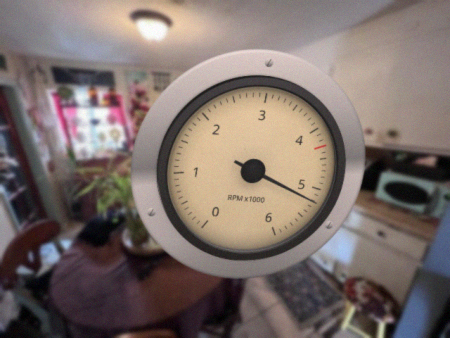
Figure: 5200 rpm
